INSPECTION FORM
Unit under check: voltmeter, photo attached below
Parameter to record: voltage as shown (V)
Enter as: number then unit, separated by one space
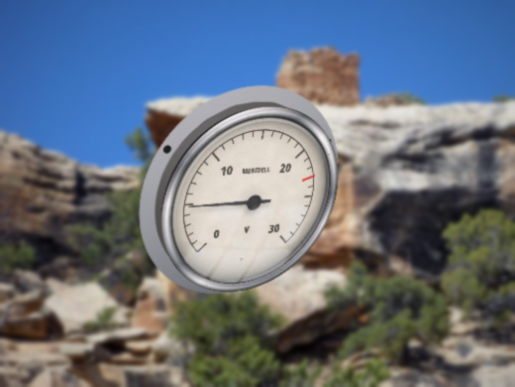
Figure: 5 V
